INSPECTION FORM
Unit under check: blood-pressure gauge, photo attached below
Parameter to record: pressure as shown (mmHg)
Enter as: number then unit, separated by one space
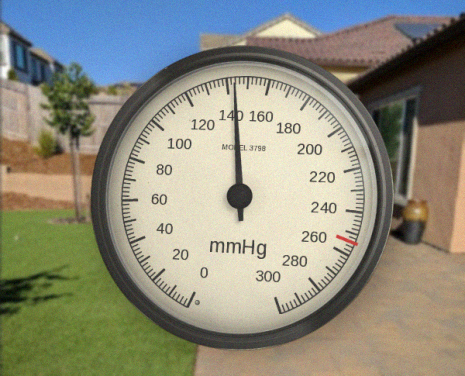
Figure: 144 mmHg
